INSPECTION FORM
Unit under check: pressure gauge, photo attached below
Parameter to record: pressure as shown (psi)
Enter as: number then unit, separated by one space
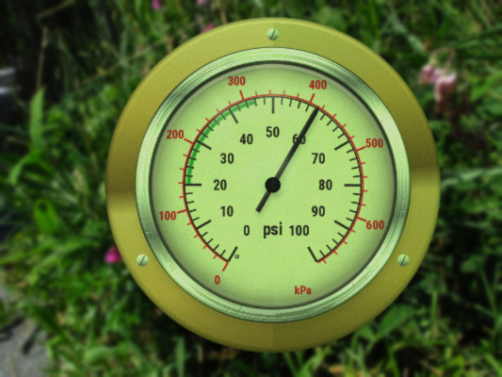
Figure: 60 psi
